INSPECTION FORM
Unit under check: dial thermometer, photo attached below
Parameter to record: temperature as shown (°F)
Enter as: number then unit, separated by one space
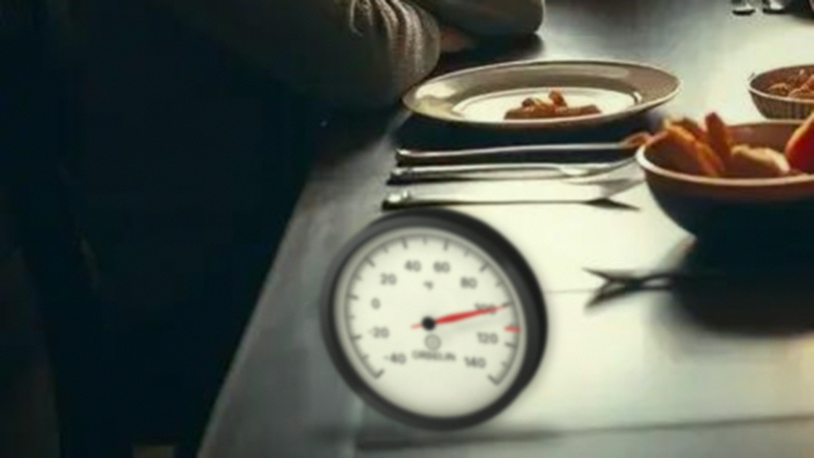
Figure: 100 °F
